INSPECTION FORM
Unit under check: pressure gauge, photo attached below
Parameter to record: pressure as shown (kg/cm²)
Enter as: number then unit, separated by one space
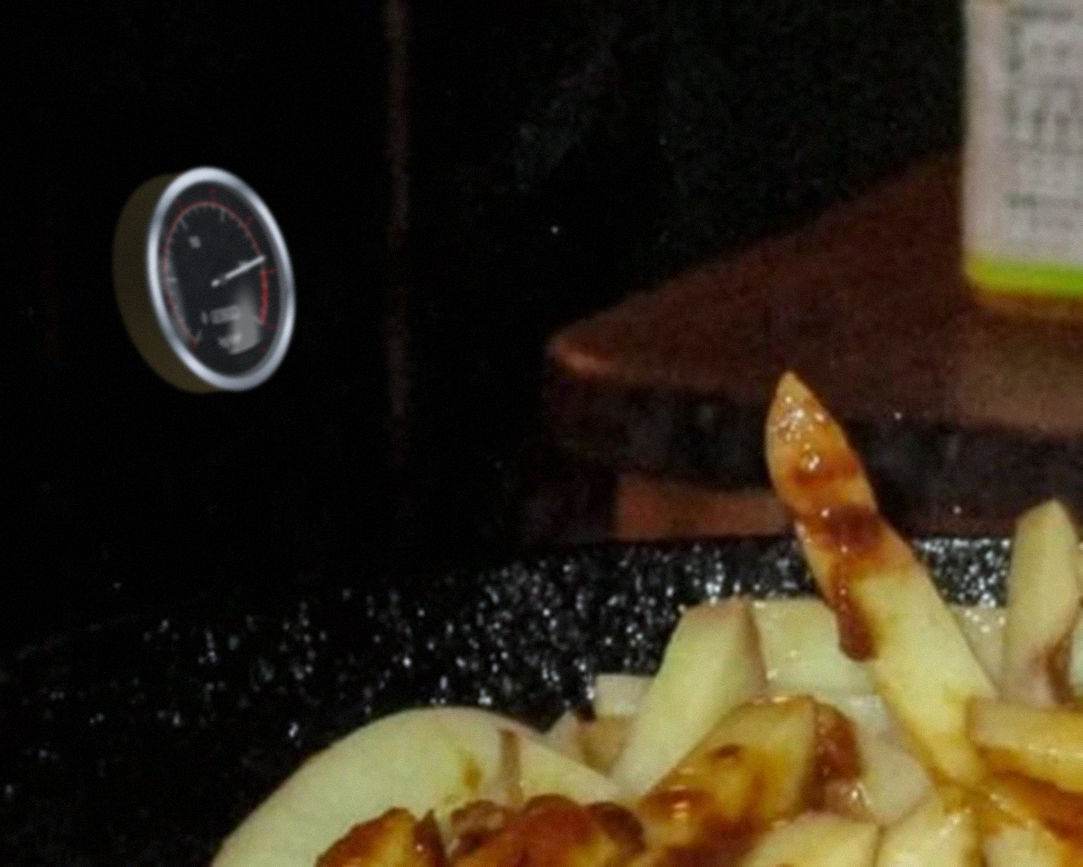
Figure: 20 kg/cm²
